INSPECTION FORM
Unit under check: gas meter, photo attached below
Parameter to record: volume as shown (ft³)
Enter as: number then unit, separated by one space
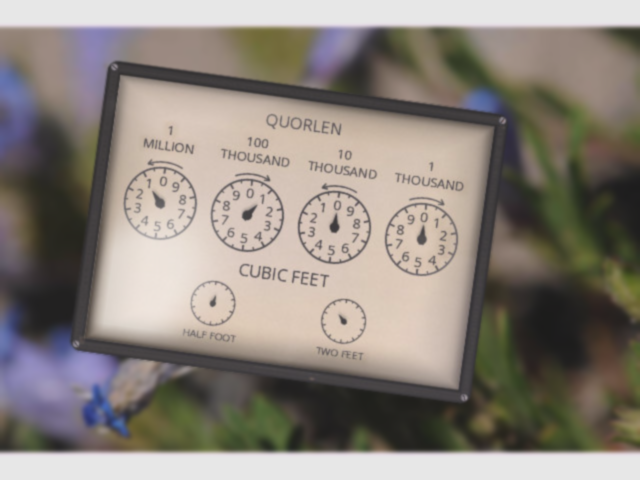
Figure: 110000 ft³
